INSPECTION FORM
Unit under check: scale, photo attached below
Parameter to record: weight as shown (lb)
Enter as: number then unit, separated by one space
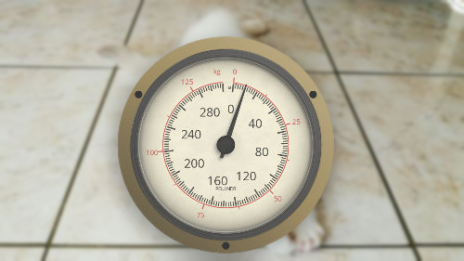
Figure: 10 lb
